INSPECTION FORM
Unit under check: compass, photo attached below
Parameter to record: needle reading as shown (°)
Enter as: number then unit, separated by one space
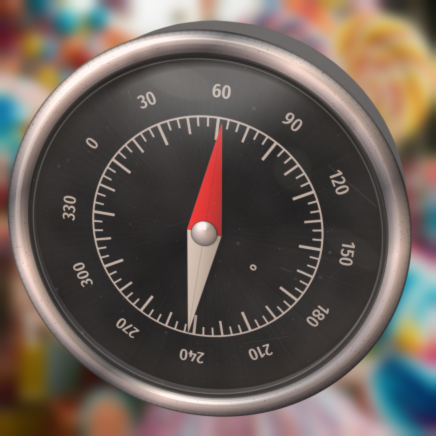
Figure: 62.5 °
